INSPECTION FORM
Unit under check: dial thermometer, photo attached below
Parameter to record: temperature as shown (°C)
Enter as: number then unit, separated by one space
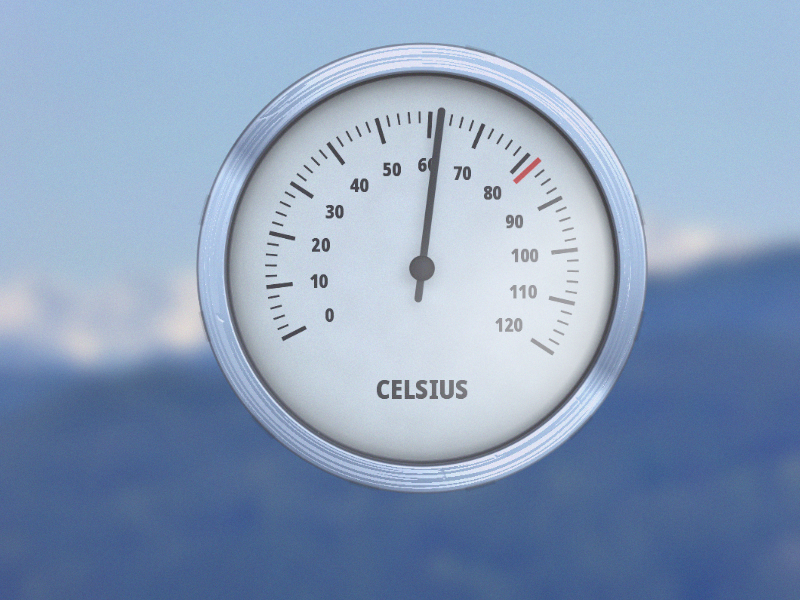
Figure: 62 °C
